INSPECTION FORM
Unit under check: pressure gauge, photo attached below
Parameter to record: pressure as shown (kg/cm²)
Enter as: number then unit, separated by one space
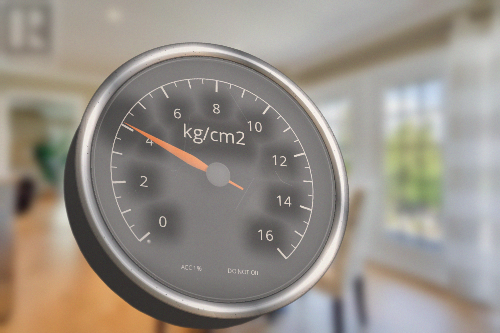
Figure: 4 kg/cm²
